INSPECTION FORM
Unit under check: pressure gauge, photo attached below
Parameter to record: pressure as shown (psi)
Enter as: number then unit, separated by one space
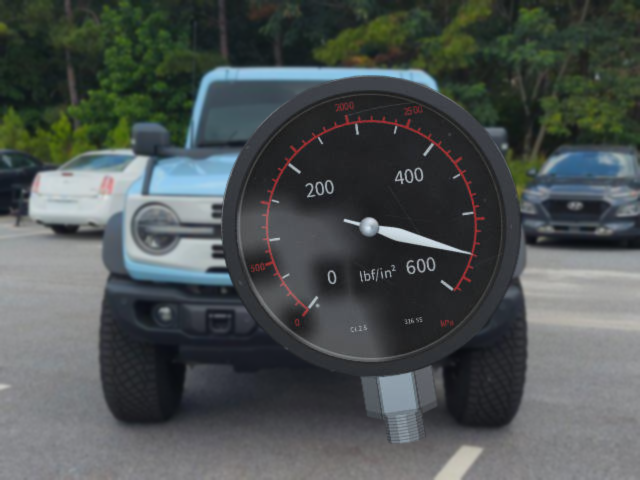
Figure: 550 psi
